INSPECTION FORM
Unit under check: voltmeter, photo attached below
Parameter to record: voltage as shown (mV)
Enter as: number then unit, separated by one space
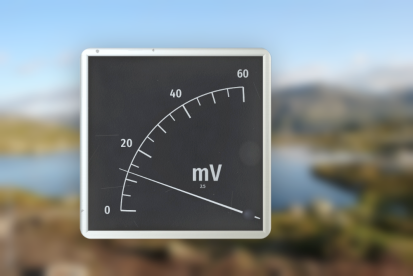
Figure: 12.5 mV
